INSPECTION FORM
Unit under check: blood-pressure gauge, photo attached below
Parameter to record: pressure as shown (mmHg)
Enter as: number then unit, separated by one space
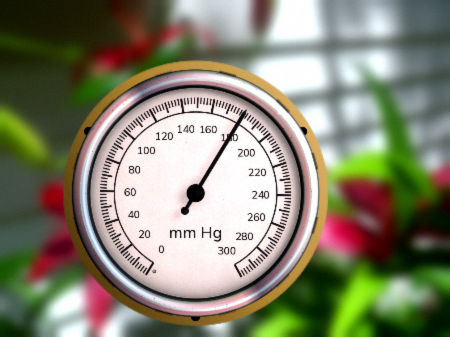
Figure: 180 mmHg
